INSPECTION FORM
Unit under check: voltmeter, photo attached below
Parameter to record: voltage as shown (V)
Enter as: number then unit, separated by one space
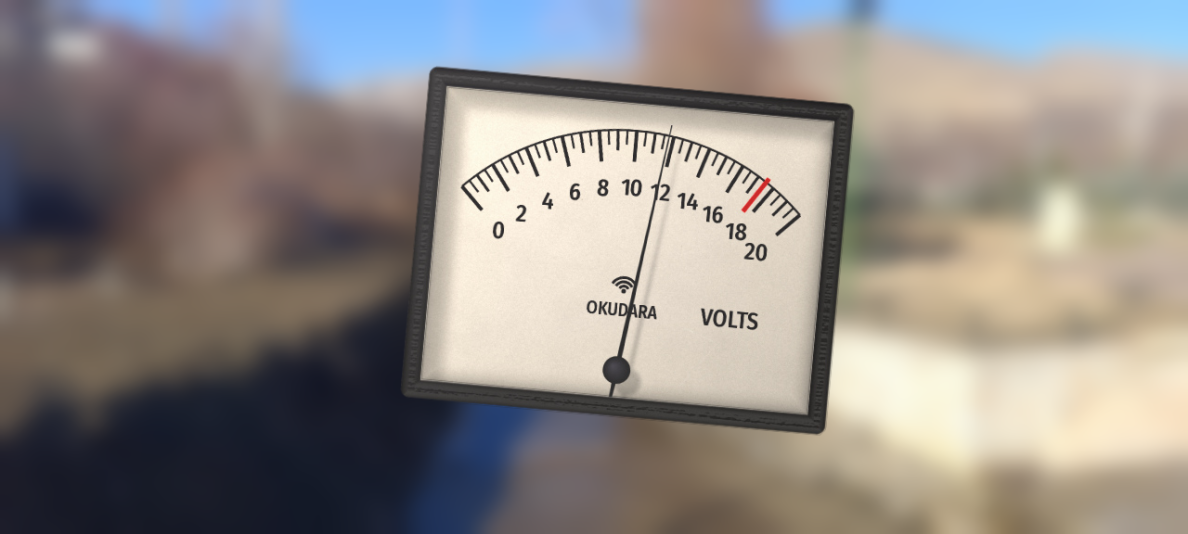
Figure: 11.75 V
